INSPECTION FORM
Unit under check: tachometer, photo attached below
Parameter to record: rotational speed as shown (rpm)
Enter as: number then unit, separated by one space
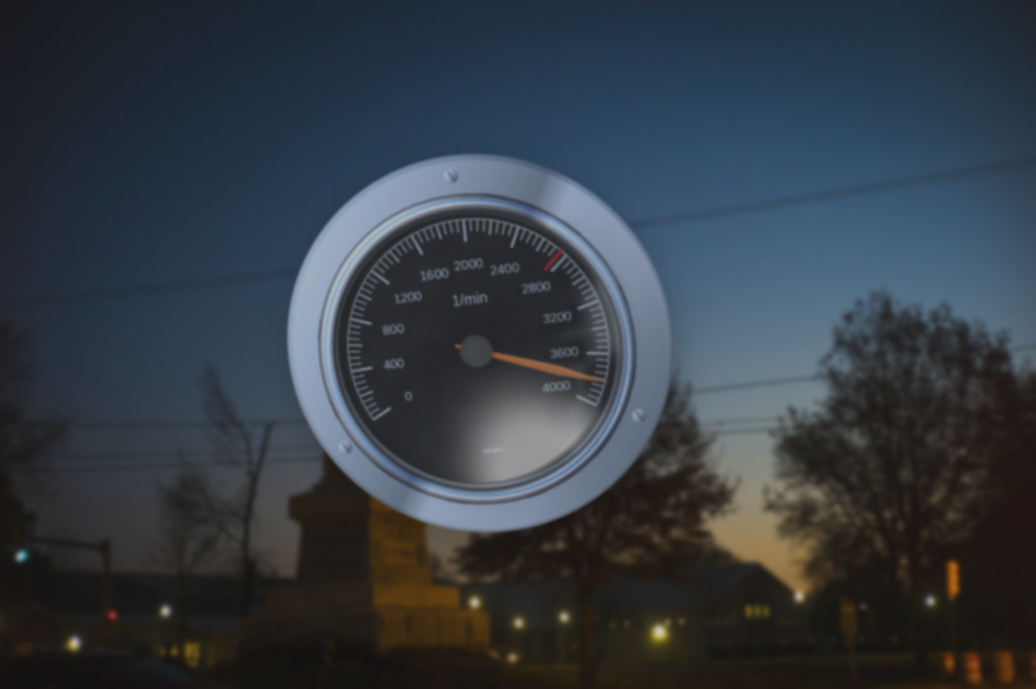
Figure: 3800 rpm
